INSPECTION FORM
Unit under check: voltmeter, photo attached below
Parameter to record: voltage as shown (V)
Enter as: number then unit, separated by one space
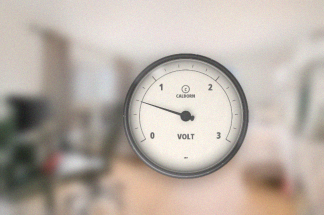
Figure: 0.6 V
